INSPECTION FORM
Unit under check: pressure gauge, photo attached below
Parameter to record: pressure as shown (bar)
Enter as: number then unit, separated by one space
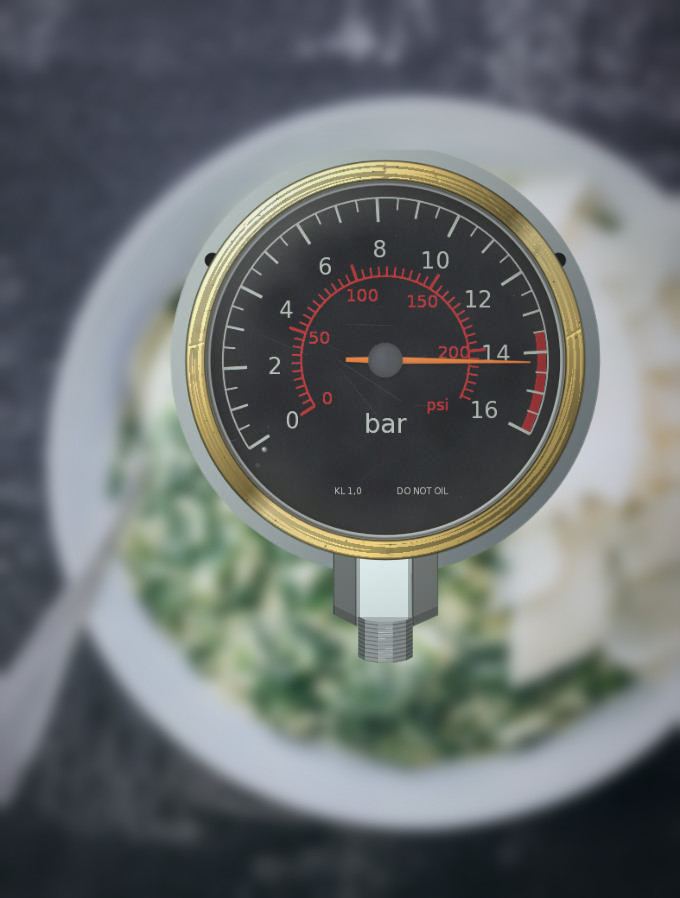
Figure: 14.25 bar
